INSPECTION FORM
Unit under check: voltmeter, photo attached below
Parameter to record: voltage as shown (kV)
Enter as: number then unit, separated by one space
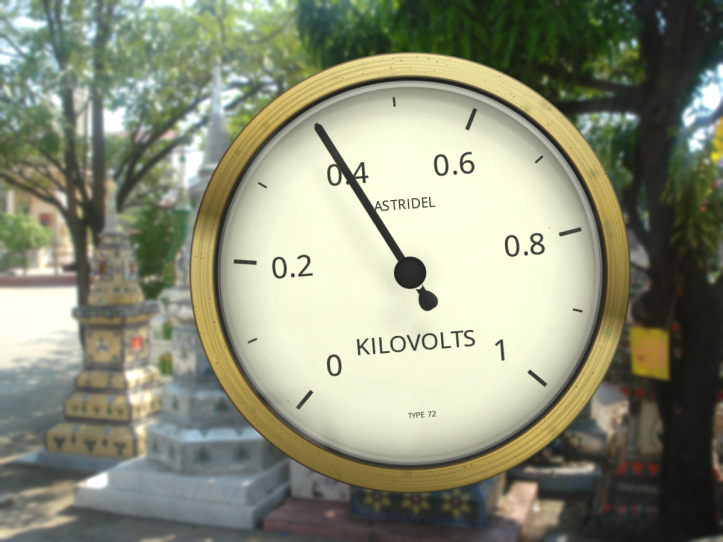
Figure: 0.4 kV
